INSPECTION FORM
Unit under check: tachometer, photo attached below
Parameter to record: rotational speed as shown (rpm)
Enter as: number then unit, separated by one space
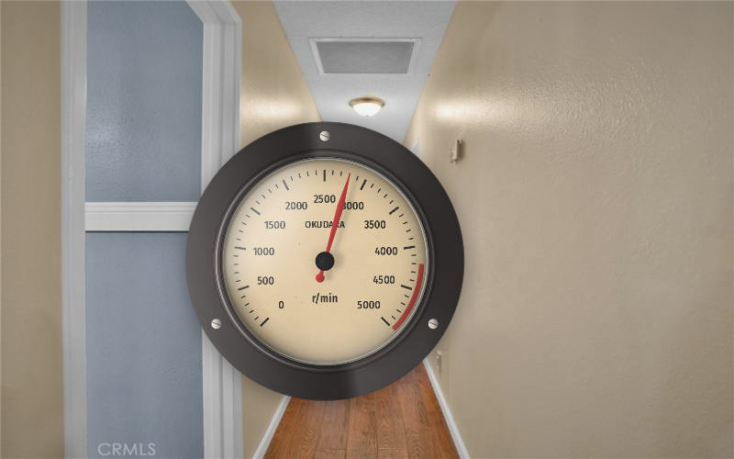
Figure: 2800 rpm
